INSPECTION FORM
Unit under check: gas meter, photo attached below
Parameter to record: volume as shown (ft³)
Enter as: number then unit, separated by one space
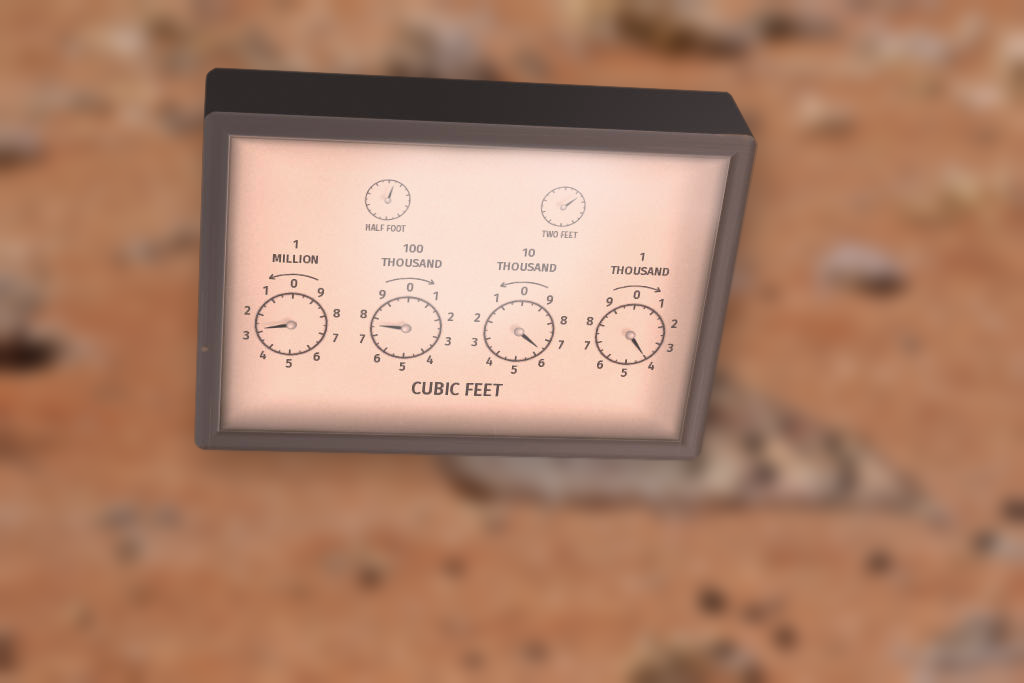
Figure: 276400 ft³
